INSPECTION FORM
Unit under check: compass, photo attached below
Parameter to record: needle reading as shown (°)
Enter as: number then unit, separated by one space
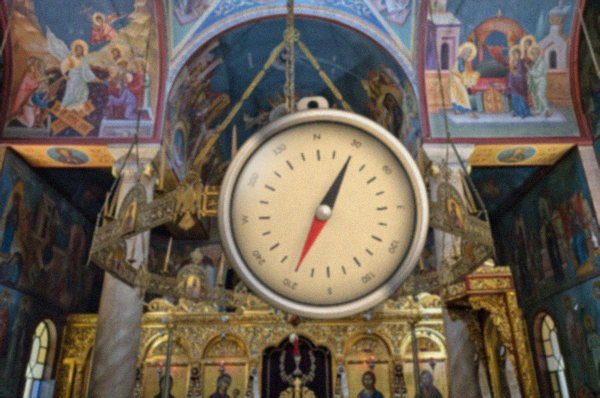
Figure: 210 °
